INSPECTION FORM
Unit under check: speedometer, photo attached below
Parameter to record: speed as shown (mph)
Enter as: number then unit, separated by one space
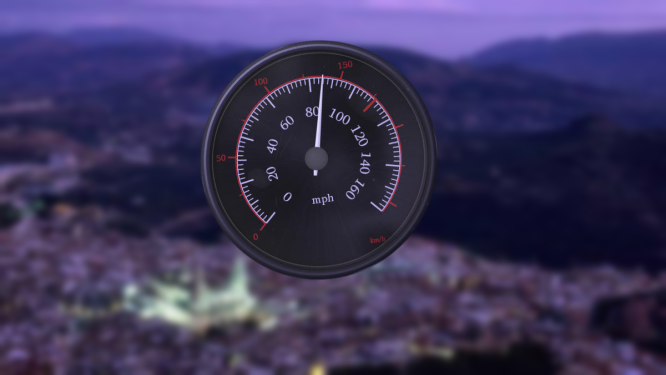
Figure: 86 mph
